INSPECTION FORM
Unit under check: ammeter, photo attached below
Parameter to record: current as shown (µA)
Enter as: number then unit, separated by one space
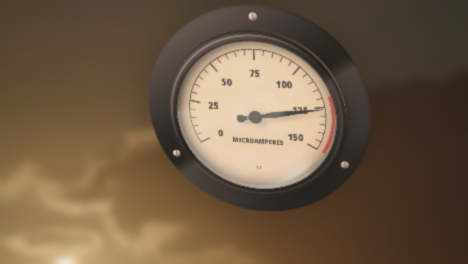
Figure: 125 µA
